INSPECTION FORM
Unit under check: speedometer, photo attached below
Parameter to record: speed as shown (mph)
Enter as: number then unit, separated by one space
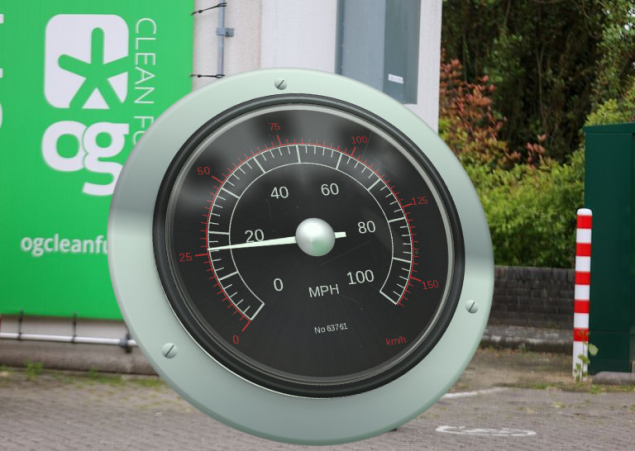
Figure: 16 mph
